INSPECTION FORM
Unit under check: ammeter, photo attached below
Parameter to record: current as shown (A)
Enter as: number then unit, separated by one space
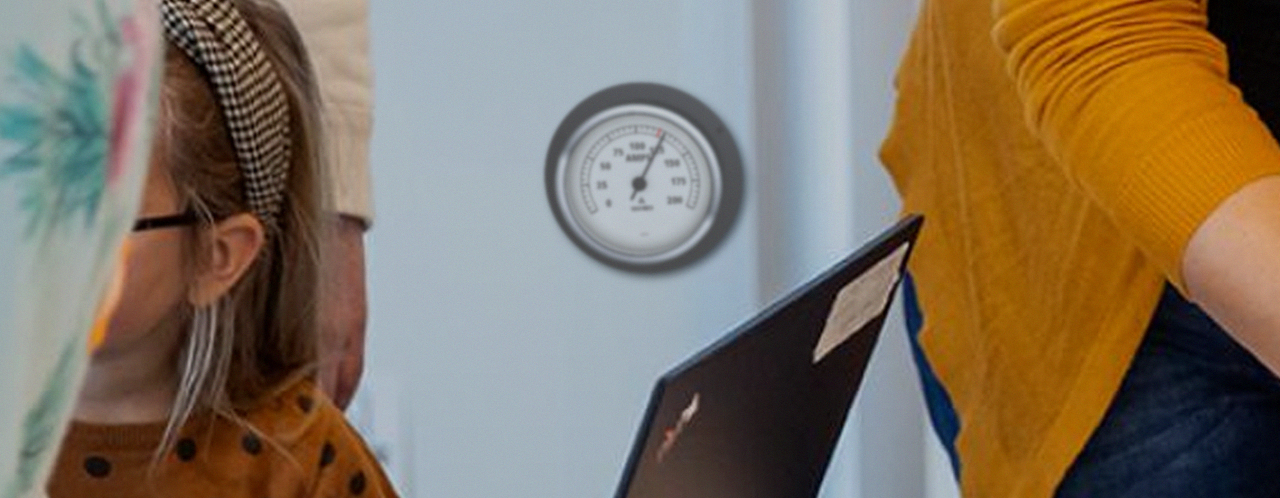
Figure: 125 A
